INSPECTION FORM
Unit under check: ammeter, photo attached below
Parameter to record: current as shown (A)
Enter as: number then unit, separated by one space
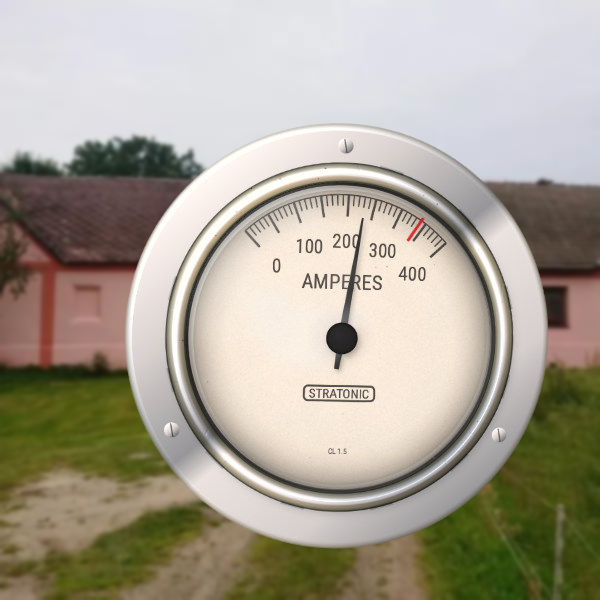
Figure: 230 A
